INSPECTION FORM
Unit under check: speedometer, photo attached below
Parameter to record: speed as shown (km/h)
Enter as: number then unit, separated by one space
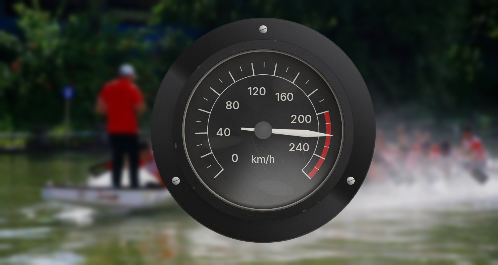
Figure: 220 km/h
